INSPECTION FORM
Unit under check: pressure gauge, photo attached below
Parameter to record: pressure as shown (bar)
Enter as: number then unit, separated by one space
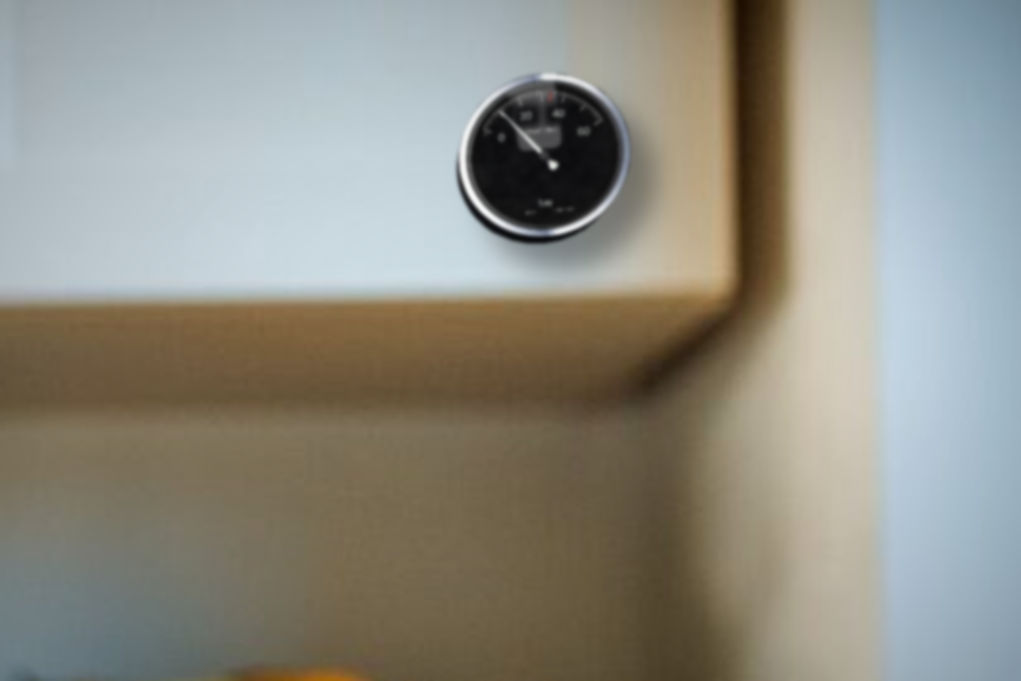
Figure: 10 bar
